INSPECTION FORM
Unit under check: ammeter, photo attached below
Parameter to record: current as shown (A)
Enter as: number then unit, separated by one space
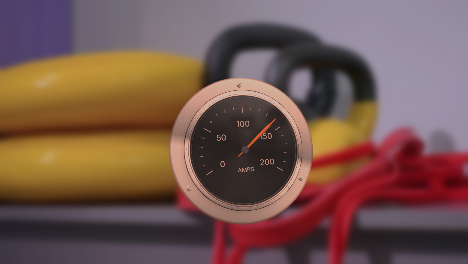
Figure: 140 A
